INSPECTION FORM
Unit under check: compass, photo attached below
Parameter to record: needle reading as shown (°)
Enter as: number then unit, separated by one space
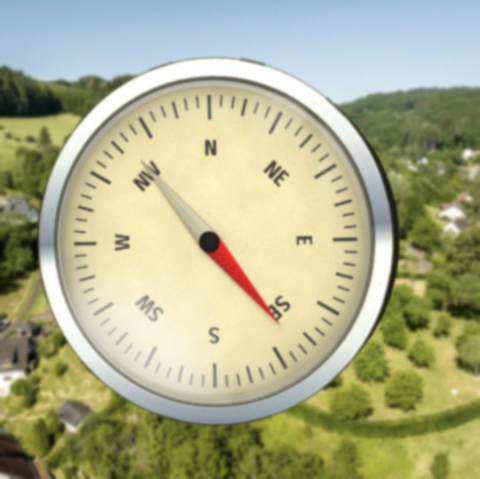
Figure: 140 °
